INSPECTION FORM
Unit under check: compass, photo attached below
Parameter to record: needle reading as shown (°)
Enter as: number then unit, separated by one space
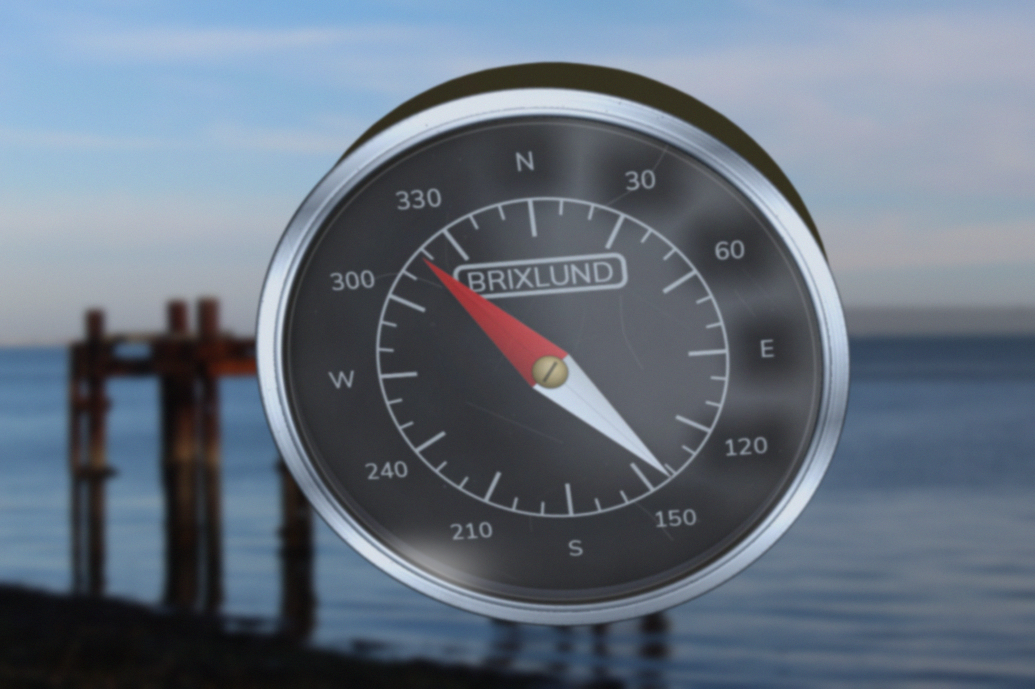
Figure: 320 °
